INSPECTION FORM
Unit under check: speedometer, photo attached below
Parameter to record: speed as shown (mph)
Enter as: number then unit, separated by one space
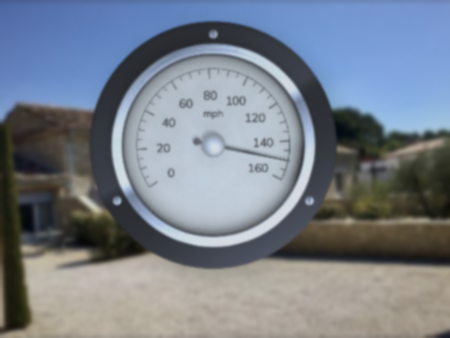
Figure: 150 mph
